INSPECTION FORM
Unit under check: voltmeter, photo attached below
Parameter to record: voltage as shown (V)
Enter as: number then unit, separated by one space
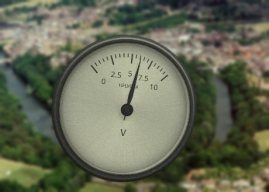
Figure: 6 V
